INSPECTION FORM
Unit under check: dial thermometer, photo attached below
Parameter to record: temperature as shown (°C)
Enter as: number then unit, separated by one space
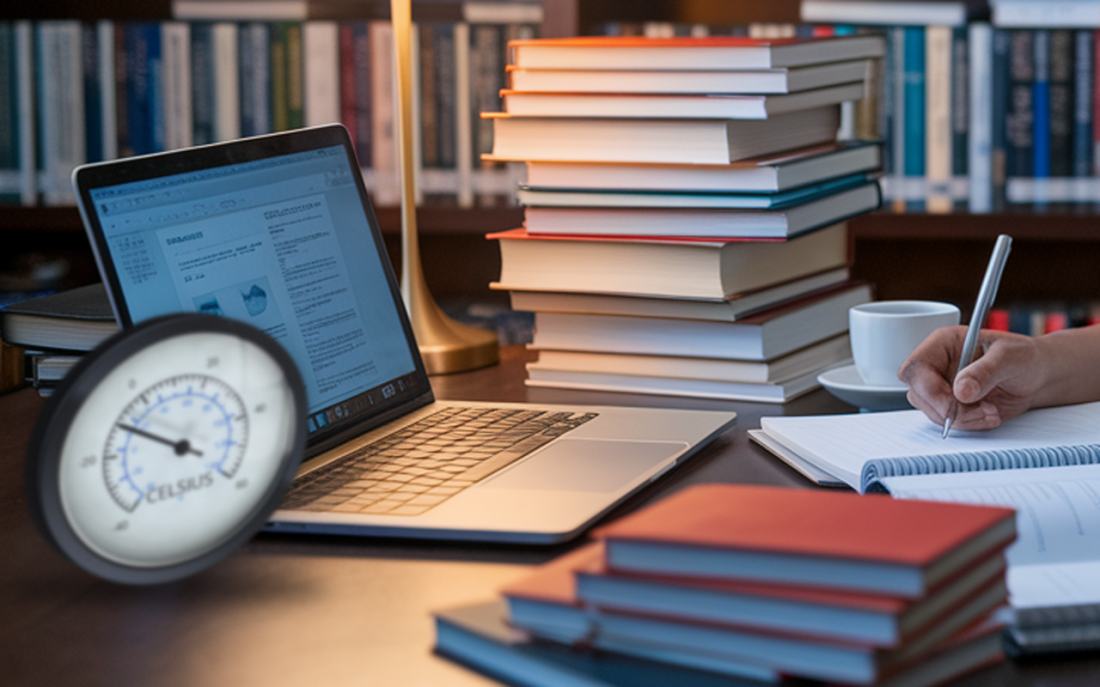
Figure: -10 °C
